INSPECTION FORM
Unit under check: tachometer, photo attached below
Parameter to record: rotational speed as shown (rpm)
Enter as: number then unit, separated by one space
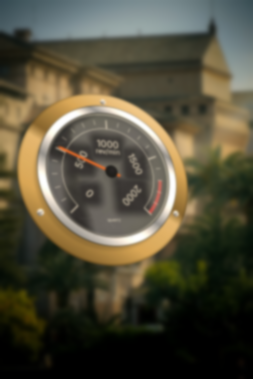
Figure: 500 rpm
